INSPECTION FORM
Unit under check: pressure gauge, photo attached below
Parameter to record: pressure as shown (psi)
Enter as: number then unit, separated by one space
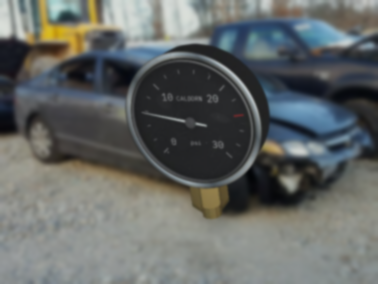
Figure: 6 psi
